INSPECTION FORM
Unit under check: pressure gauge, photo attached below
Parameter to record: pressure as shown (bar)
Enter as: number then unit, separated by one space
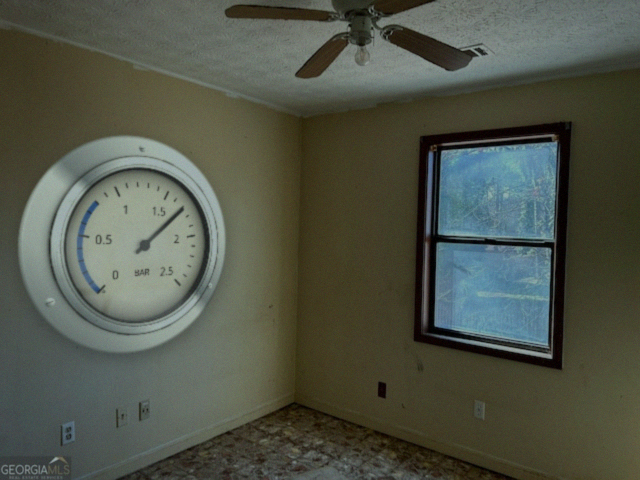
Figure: 1.7 bar
